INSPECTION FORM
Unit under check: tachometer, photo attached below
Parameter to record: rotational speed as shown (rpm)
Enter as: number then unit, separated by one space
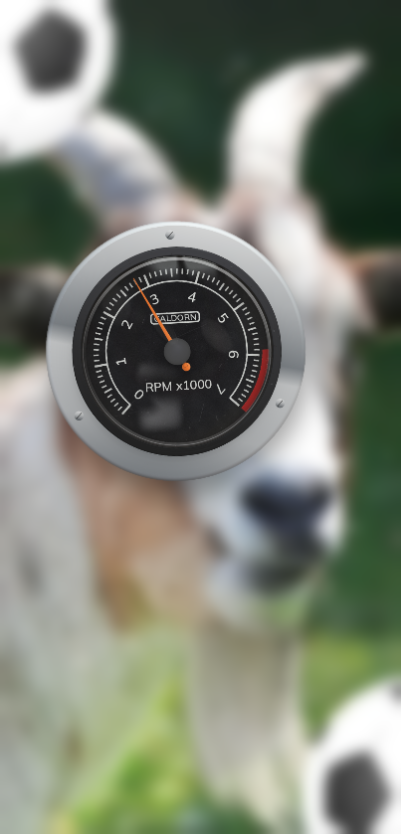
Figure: 2800 rpm
